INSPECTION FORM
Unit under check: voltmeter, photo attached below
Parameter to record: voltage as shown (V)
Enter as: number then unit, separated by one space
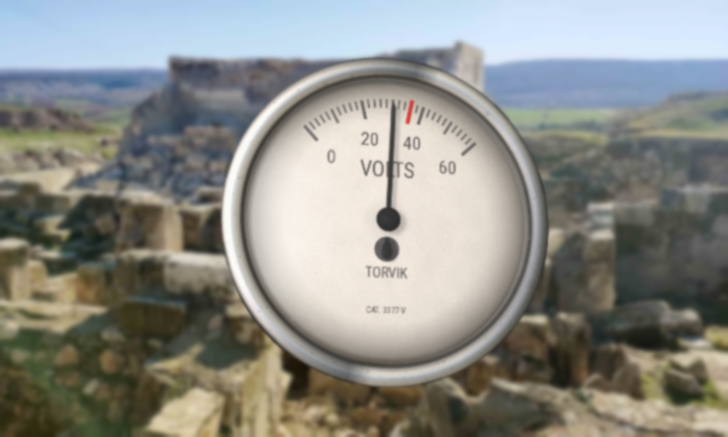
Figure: 30 V
